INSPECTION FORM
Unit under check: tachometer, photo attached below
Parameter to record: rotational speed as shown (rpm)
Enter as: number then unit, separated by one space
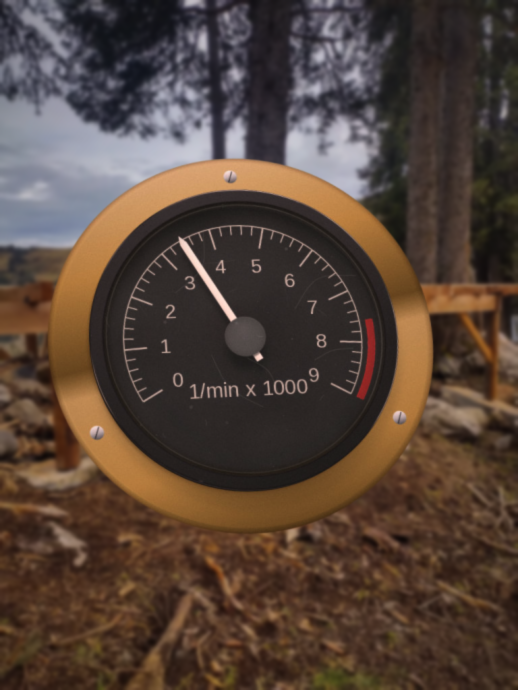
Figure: 3400 rpm
